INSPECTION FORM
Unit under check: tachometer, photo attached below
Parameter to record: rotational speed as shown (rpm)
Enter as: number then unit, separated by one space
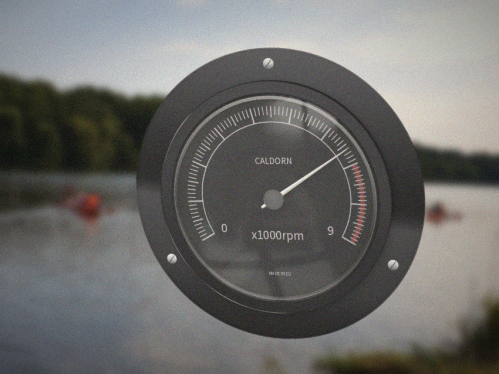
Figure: 6600 rpm
